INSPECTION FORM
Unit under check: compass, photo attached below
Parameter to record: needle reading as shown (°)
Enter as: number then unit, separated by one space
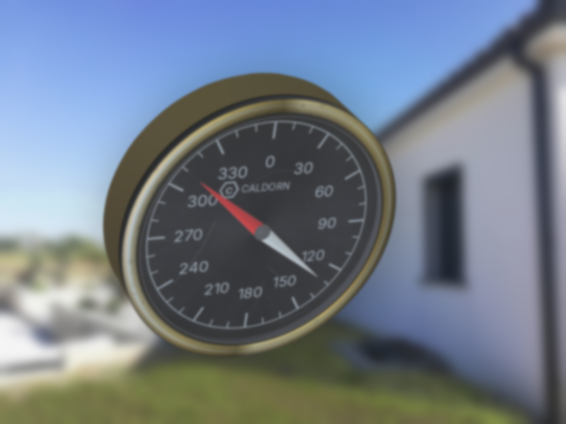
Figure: 310 °
